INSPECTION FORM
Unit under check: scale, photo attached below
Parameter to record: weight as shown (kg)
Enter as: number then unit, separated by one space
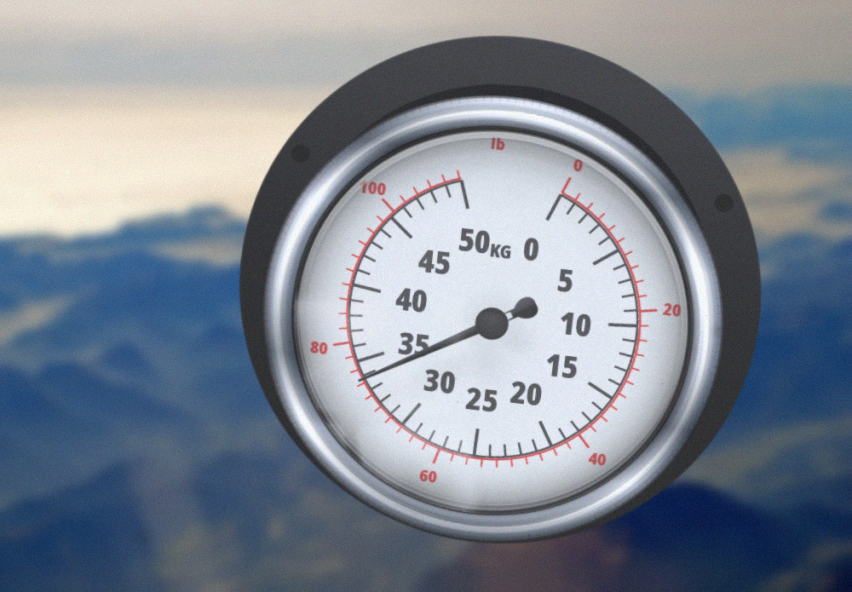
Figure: 34 kg
